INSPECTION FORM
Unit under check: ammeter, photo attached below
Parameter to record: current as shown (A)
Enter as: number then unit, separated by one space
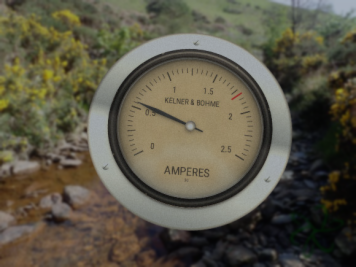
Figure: 0.55 A
